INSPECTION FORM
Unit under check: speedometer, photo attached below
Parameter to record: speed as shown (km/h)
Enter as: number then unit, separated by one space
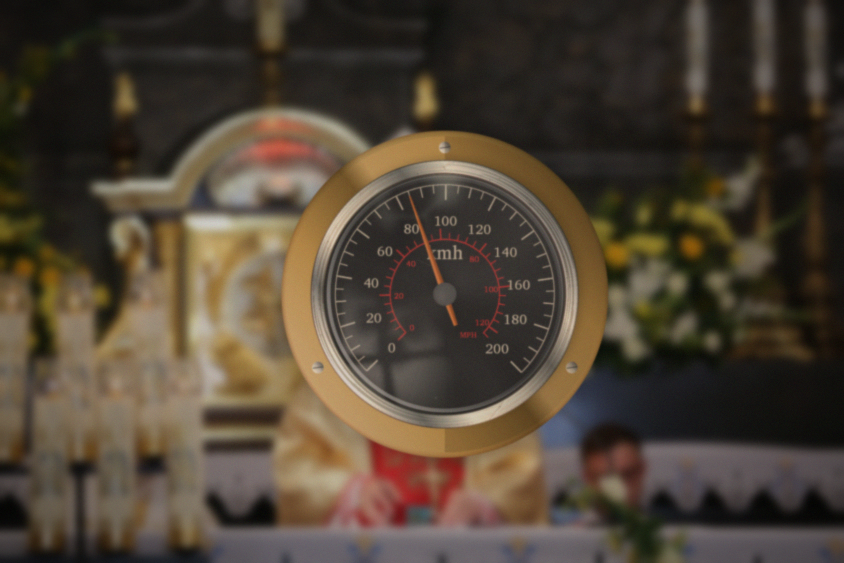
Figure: 85 km/h
